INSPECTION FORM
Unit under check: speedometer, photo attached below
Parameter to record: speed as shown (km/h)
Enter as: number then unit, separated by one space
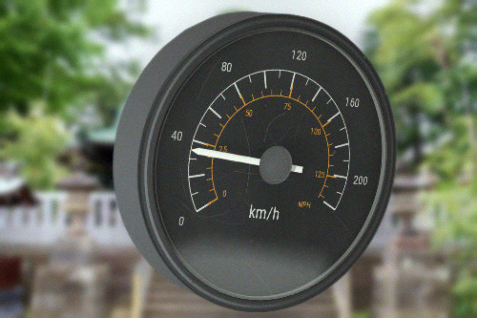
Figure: 35 km/h
